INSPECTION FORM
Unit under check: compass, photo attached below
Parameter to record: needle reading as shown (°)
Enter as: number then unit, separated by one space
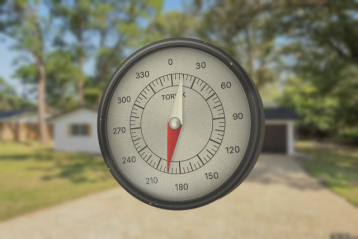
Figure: 195 °
